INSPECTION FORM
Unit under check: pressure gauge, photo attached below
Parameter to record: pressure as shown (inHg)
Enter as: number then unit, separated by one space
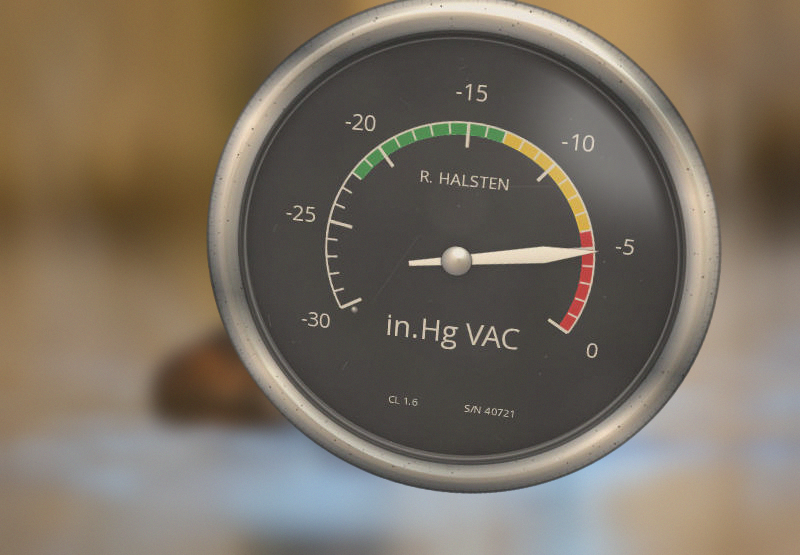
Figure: -5 inHg
